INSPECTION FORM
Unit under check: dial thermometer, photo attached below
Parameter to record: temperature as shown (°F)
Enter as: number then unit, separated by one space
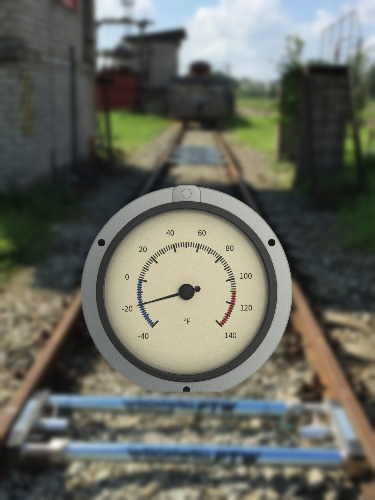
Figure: -20 °F
